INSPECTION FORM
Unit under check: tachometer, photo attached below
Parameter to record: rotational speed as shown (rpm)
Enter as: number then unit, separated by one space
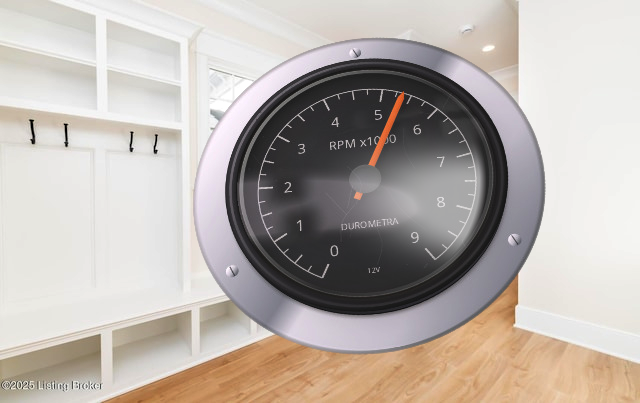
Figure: 5375 rpm
